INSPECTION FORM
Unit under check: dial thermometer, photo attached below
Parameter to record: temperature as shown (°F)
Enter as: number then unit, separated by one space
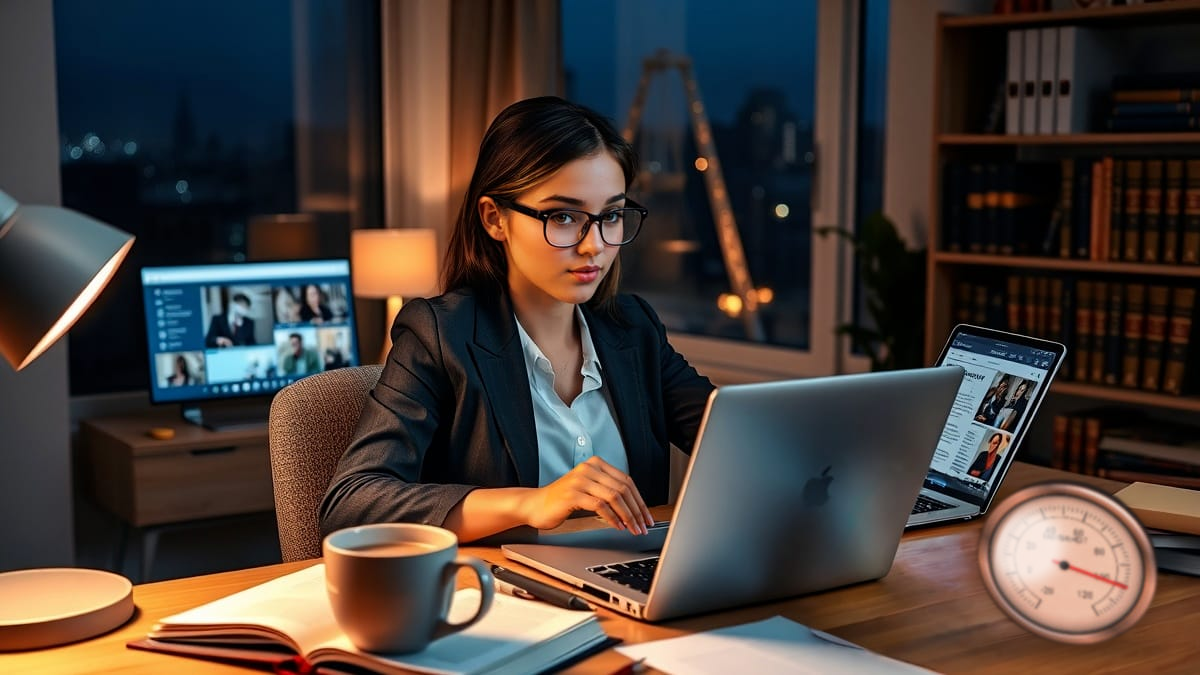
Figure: 100 °F
